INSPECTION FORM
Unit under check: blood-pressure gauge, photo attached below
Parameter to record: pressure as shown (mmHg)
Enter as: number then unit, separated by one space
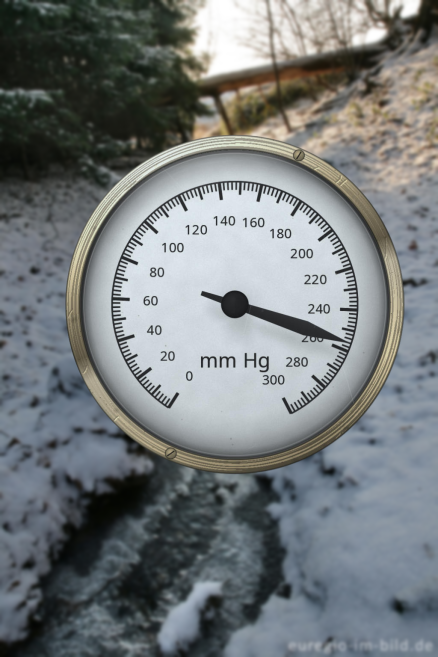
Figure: 256 mmHg
